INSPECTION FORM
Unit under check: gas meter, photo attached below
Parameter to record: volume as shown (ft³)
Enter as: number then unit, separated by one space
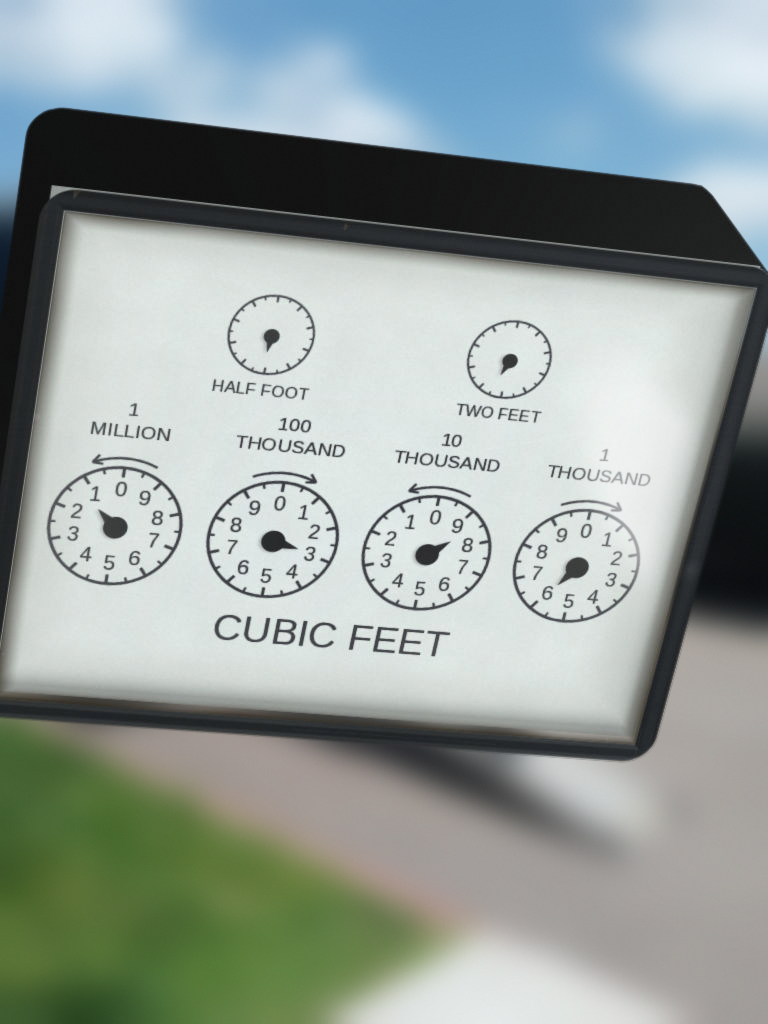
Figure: 128600 ft³
